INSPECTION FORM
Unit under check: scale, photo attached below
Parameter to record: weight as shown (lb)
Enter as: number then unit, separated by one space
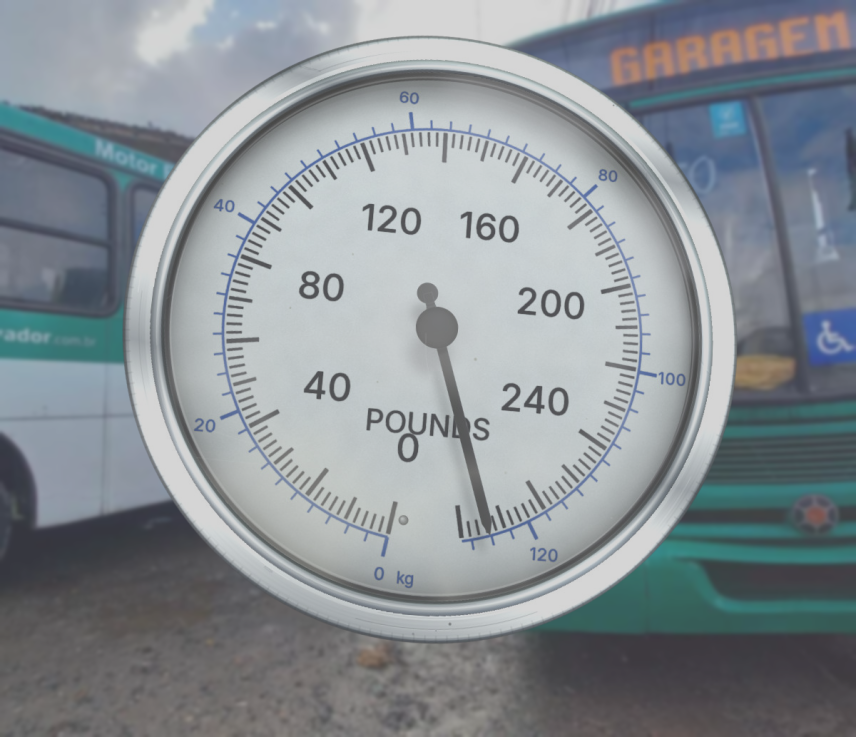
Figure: 274 lb
